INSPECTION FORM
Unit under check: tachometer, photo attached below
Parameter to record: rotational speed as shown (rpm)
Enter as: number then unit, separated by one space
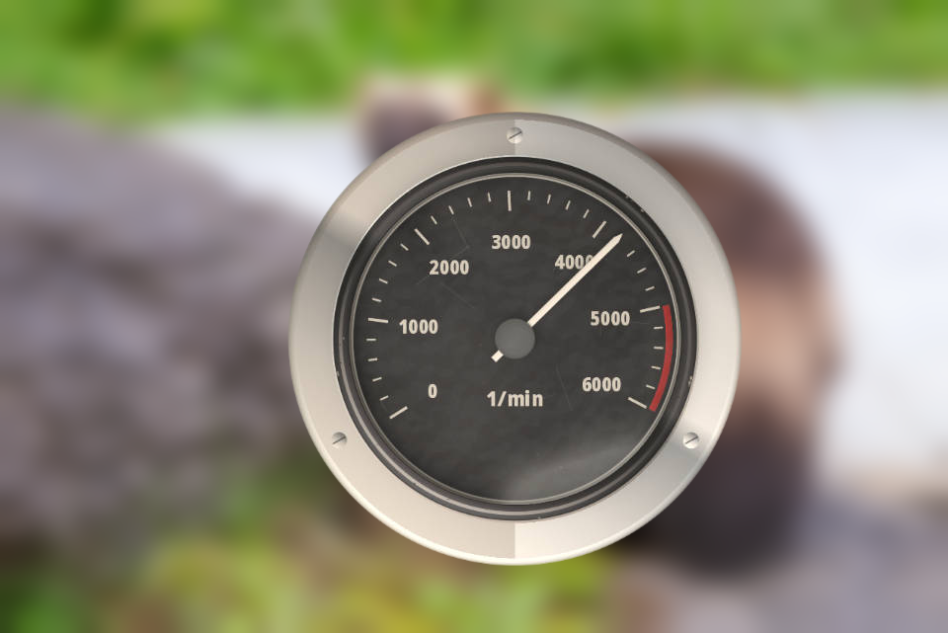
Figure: 4200 rpm
